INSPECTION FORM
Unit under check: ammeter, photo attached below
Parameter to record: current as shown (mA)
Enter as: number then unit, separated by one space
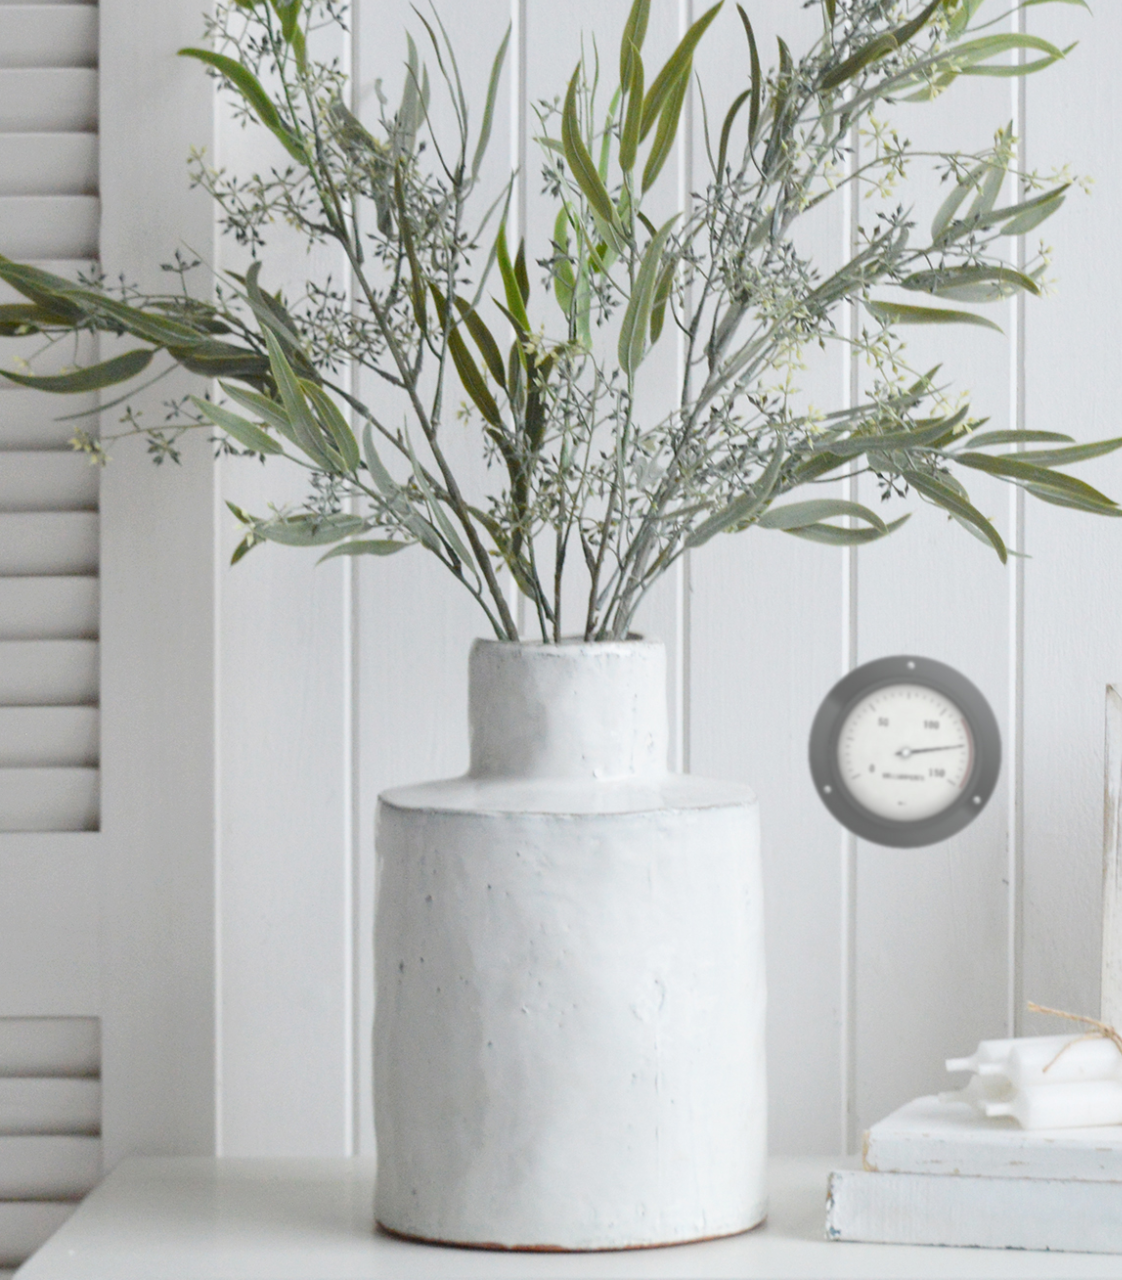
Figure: 125 mA
